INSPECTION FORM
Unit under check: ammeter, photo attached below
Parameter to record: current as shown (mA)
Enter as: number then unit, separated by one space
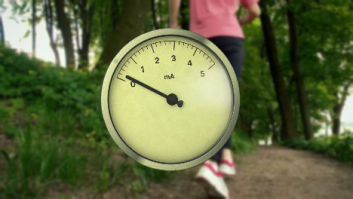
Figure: 0.2 mA
